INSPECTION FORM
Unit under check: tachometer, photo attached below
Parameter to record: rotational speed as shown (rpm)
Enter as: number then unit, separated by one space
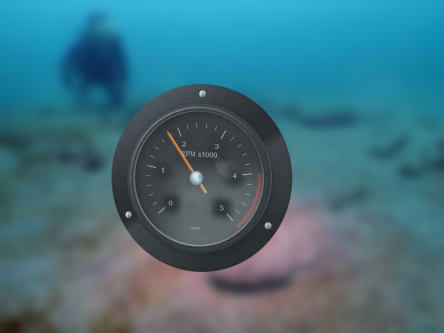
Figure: 1800 rpm
